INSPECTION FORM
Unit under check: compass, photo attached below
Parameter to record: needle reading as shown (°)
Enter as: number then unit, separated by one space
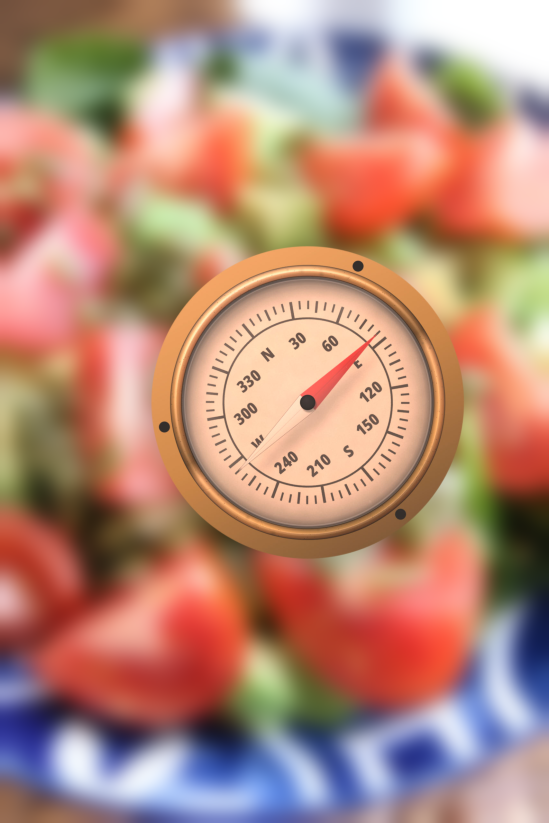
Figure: 85 °
